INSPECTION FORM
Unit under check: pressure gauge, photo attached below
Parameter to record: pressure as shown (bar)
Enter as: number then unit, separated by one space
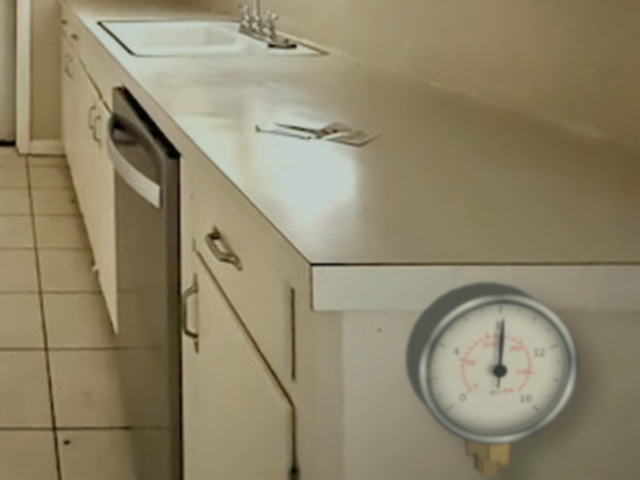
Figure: 8 bar
